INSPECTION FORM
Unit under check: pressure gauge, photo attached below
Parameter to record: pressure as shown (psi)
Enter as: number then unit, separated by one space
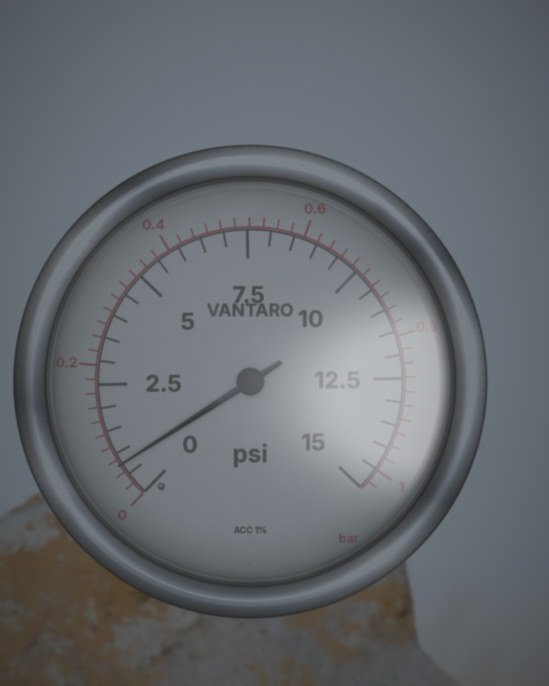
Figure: 0.75 psi
